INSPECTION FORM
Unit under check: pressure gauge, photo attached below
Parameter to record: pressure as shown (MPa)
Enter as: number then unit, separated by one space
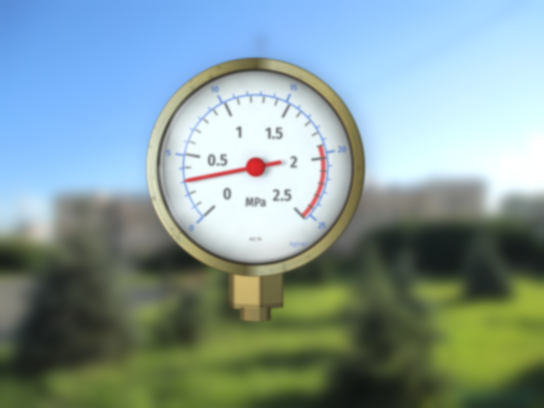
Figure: 0.3 MPa
